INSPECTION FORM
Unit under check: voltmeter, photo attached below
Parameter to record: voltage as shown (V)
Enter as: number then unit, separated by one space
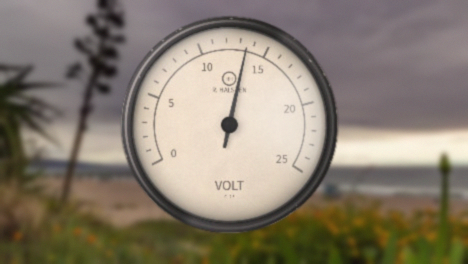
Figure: 13.5 V
